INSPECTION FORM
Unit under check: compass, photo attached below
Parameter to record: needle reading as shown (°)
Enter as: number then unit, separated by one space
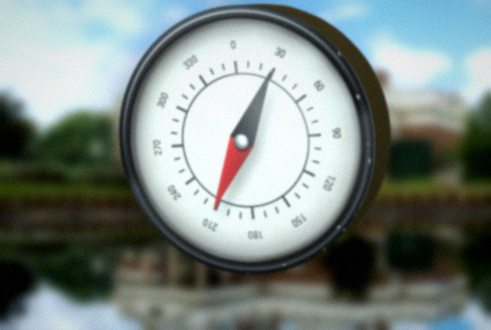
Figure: 210 °
